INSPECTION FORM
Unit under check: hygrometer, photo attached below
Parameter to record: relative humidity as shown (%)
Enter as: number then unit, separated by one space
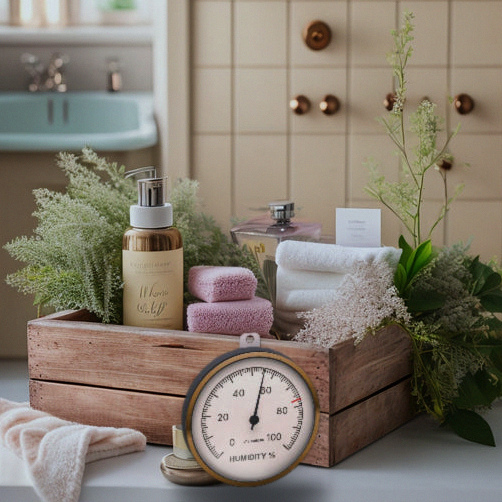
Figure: 55 %
